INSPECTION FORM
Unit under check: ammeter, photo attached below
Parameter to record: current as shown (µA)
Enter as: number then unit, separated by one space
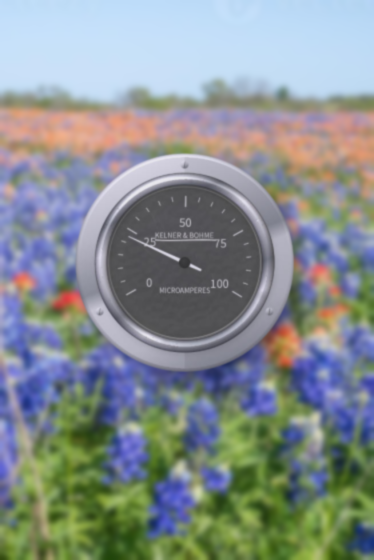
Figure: 22.5 µA
